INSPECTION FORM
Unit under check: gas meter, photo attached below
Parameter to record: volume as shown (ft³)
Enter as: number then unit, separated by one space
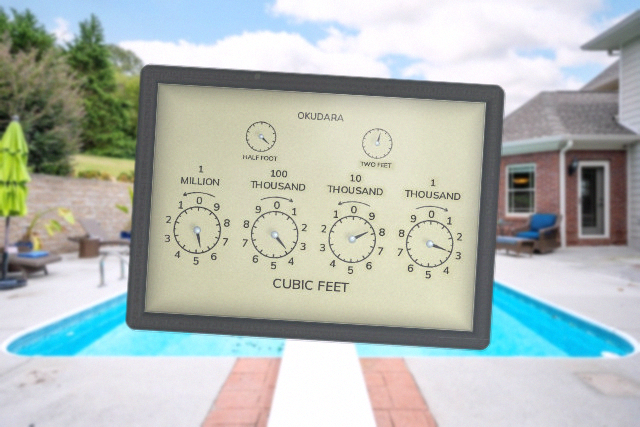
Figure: 538300 ft³
